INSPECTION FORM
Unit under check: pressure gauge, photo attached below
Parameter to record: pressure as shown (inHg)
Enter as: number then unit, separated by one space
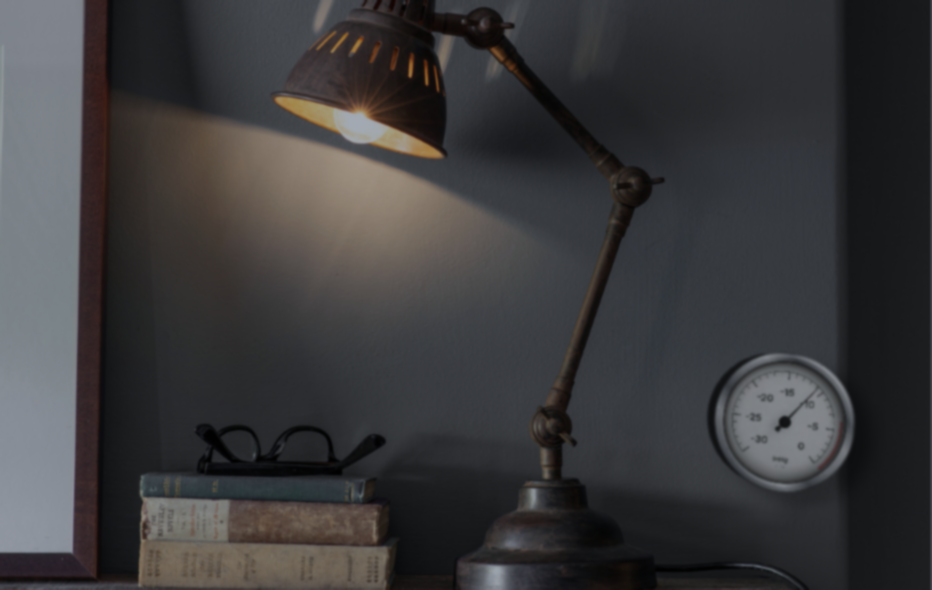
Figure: -11 inHg
